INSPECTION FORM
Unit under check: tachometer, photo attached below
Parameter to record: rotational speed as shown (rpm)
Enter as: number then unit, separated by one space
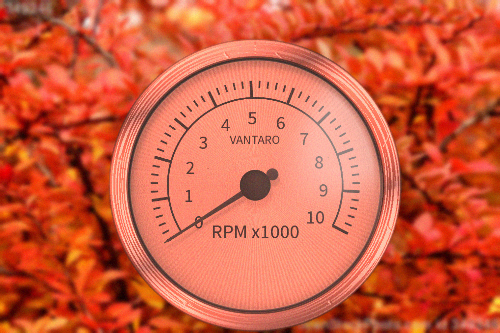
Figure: 0 rpm
